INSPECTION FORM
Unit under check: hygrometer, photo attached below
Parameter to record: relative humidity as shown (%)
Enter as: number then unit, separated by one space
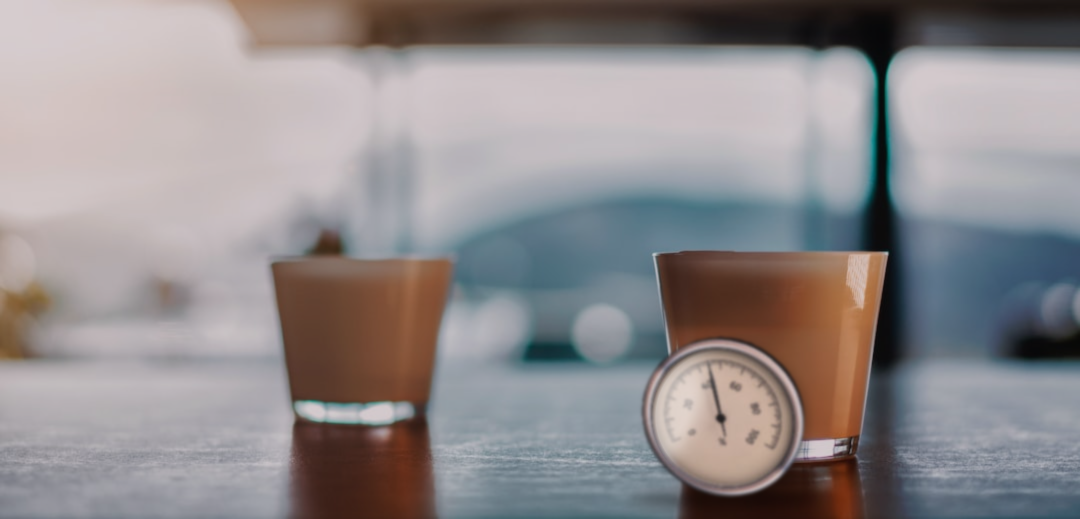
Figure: 45 %
